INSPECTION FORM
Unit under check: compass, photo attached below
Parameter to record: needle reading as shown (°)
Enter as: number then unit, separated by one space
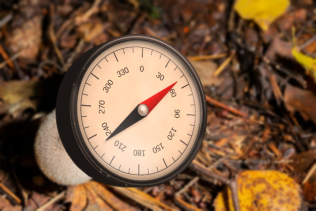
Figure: 50 °
